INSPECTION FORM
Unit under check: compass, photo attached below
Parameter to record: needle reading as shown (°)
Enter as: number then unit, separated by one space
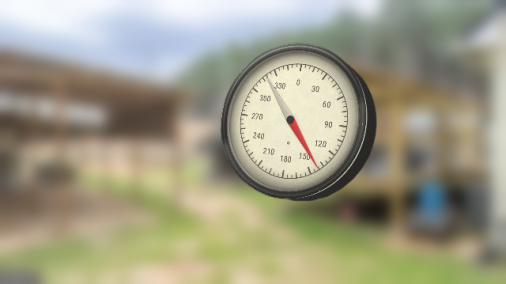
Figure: 140 °
